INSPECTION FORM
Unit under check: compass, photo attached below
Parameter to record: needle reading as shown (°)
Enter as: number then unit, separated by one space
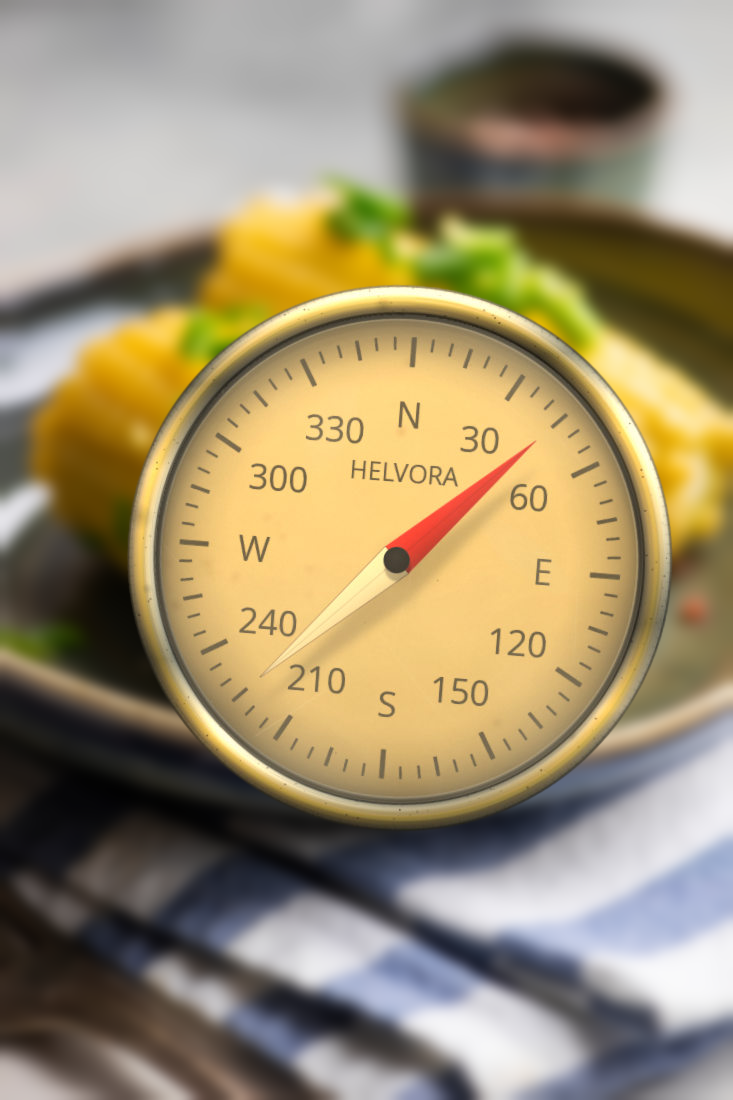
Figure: 45 °
